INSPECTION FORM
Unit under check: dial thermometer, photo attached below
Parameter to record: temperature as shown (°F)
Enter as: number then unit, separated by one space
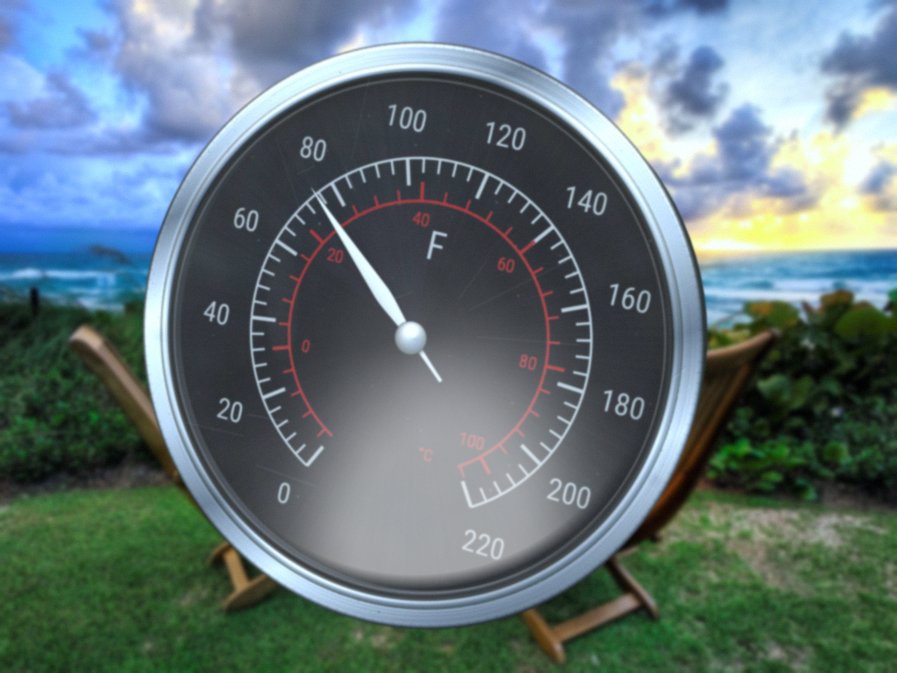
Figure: 76 °F
